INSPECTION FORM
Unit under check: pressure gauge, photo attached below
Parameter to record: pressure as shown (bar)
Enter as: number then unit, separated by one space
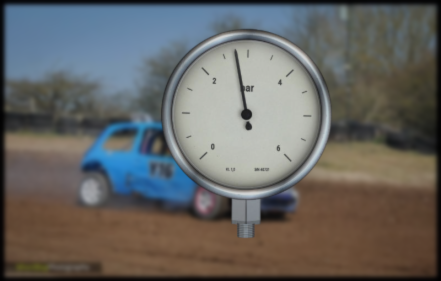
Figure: 2.75 bar
